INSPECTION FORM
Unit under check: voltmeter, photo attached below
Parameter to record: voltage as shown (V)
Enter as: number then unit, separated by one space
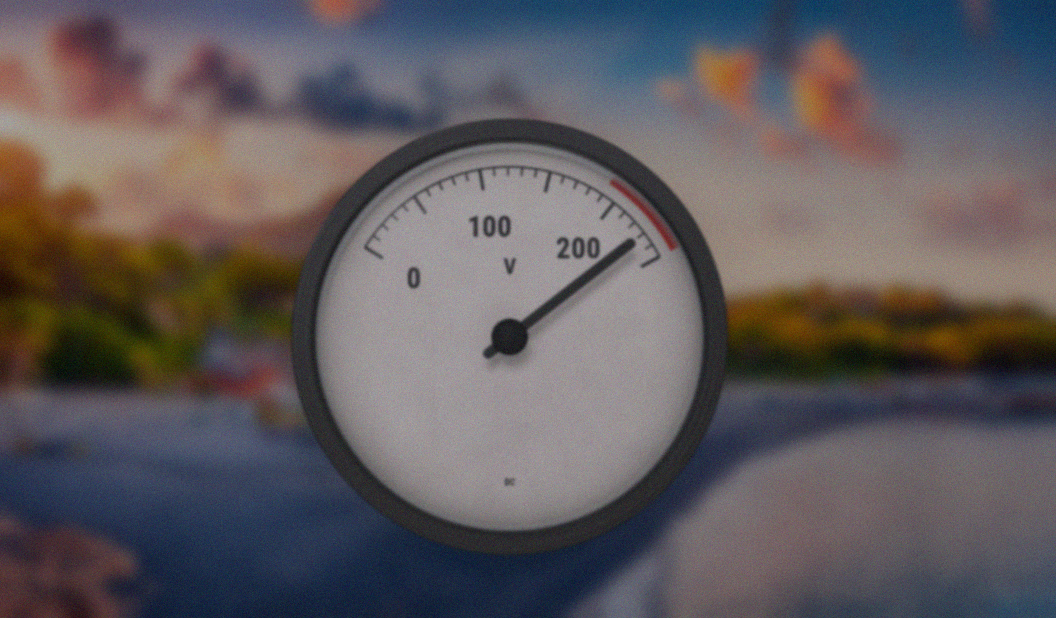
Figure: 230 V
